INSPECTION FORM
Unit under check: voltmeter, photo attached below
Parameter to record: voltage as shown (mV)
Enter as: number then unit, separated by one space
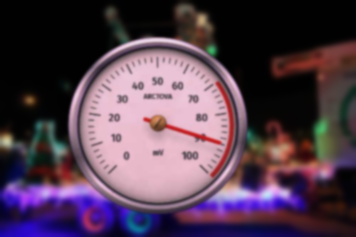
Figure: 90 mV
